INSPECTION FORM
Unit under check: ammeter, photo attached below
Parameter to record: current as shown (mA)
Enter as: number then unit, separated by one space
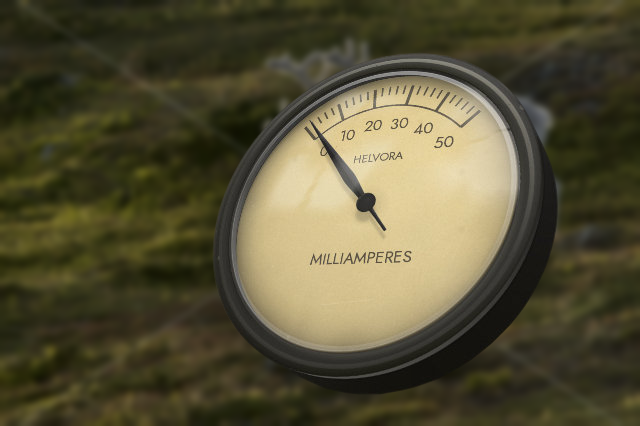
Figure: 2 mA
